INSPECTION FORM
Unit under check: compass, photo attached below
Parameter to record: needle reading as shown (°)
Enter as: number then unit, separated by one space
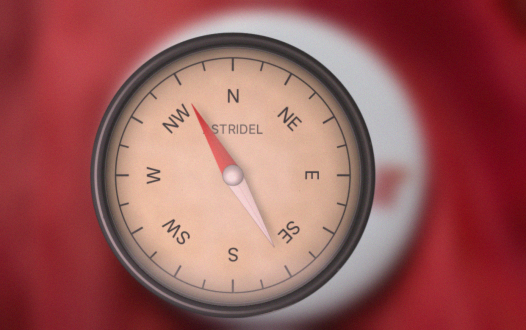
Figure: 330 °
